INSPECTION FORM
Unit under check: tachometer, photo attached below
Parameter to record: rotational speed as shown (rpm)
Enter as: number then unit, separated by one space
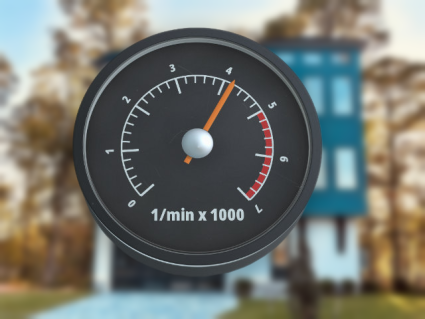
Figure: 4200 rpm
